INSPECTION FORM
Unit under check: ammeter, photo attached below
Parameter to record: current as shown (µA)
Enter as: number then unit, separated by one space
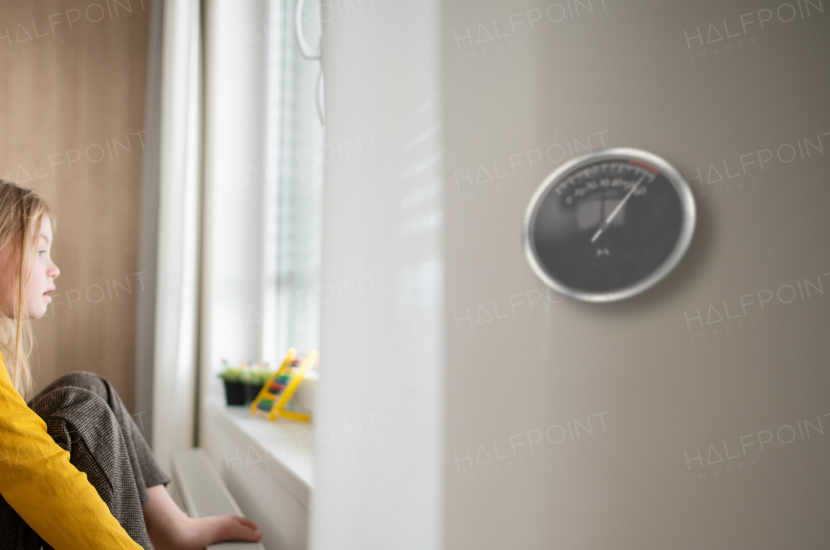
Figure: 55 µA
